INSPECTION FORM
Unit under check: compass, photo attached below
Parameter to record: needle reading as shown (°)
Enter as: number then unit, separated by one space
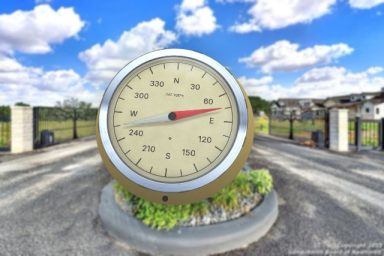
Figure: 75 °
